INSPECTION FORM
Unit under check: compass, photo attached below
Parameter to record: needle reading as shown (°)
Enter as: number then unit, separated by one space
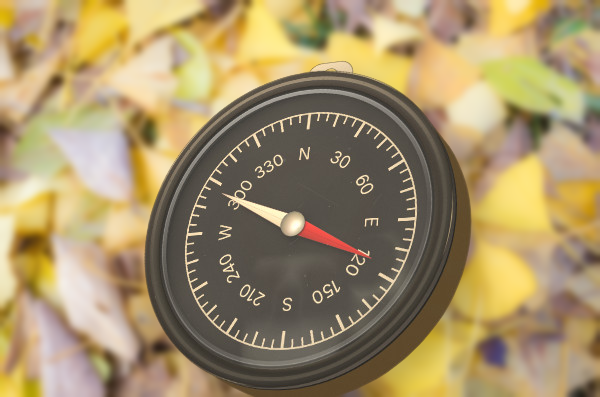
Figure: 115 °
